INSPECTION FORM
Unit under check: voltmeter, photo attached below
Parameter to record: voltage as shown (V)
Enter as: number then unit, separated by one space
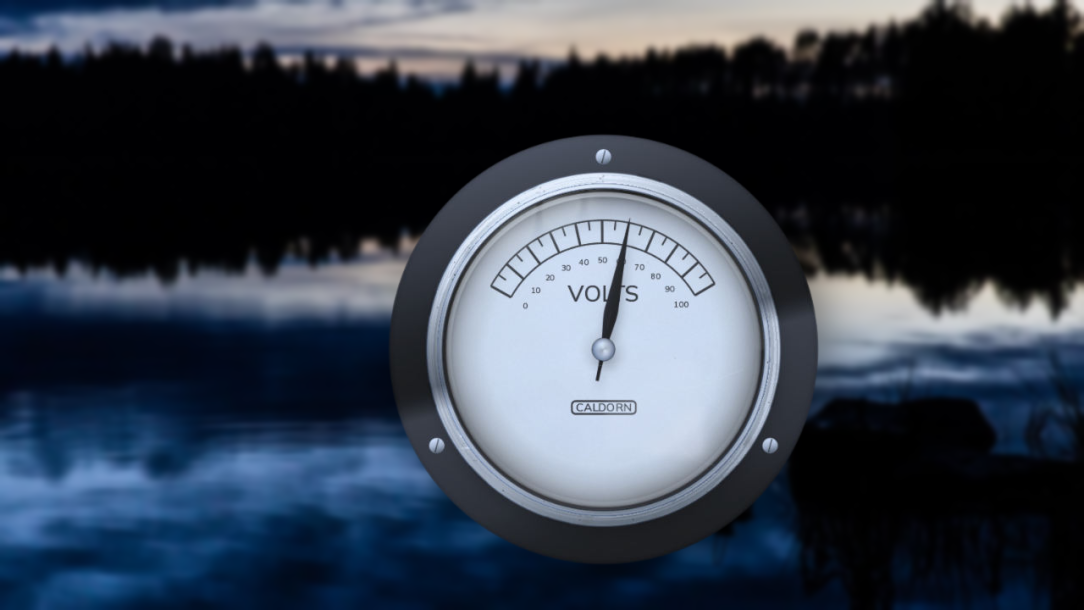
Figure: 60 V
